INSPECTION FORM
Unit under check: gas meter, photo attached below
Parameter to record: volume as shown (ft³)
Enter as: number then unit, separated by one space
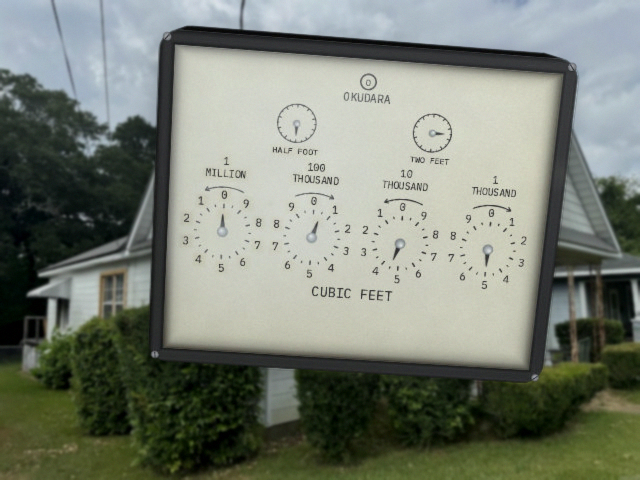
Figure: 4500 ft³
